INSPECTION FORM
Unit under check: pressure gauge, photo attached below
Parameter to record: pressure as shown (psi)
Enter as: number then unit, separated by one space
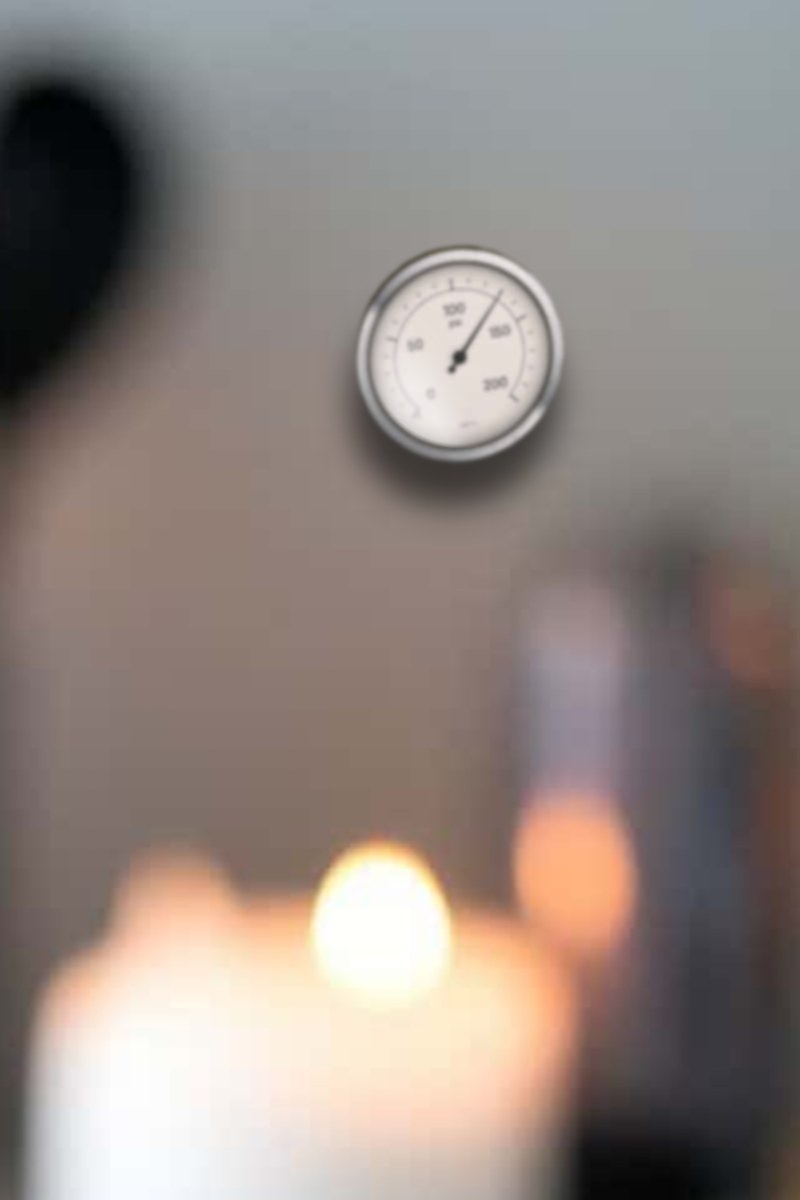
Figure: 130 psi
